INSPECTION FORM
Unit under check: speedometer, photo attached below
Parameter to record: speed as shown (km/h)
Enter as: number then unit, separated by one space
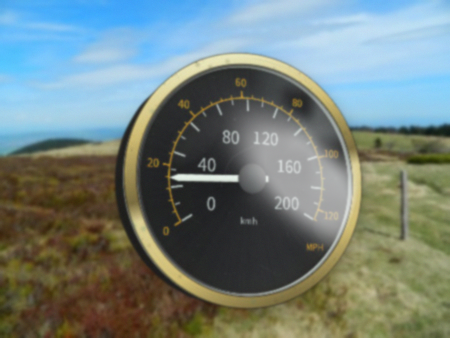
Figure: 25 km/h
